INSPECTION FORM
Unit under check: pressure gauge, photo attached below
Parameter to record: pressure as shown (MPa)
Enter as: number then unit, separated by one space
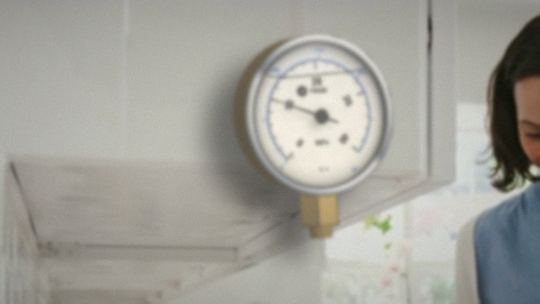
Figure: 10 MPa
